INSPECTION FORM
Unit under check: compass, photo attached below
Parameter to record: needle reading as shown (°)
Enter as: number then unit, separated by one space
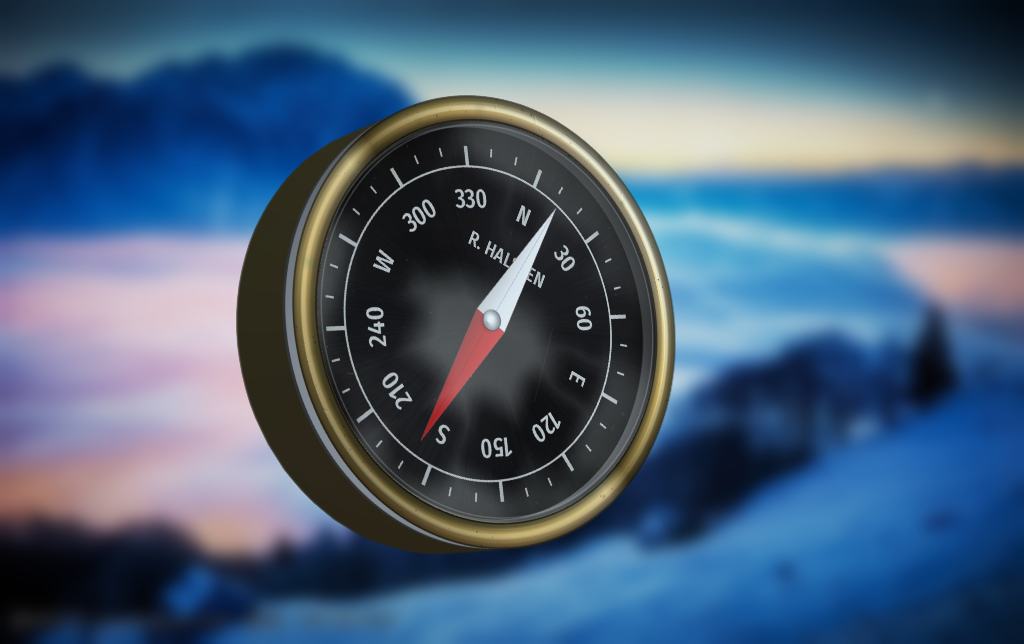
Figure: 190 °
